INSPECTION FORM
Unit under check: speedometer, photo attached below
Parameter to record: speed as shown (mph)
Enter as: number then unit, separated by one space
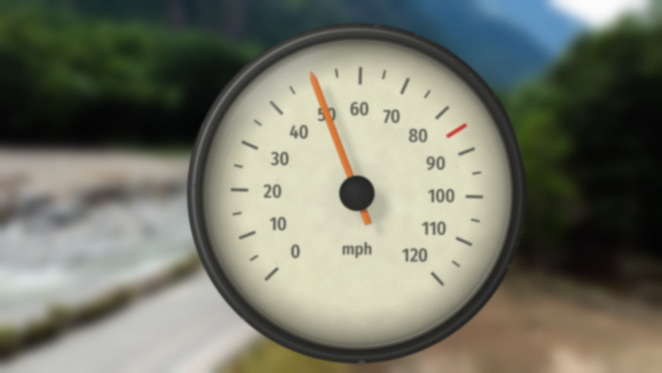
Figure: 50 mph
